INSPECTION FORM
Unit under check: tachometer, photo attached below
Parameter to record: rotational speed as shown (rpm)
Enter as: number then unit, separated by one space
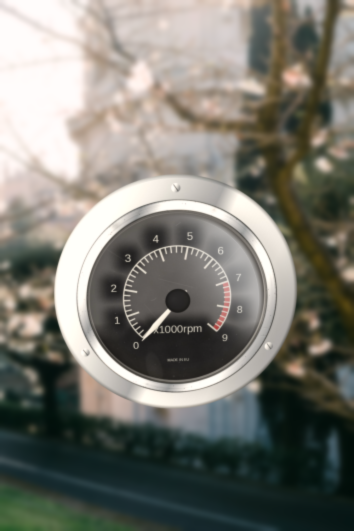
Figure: 0 rpm
